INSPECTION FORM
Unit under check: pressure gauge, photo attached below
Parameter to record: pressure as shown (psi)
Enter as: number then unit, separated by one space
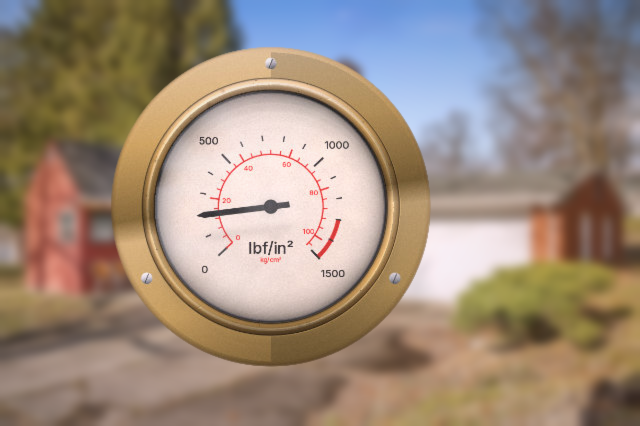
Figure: 200 psi
